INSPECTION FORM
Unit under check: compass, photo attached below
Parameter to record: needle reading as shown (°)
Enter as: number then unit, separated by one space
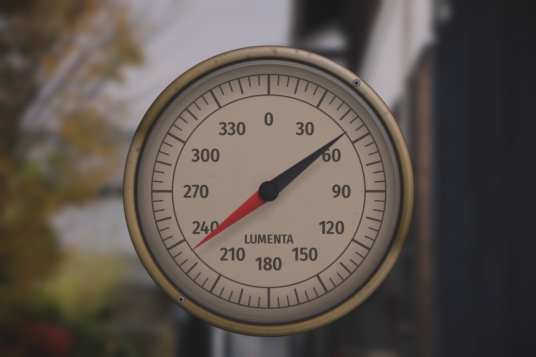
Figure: 232.5 °
